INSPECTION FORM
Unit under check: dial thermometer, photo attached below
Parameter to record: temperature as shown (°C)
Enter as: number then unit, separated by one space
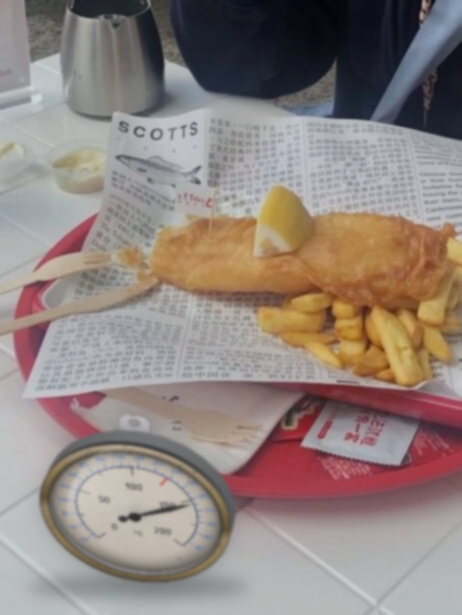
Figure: 150 °C
